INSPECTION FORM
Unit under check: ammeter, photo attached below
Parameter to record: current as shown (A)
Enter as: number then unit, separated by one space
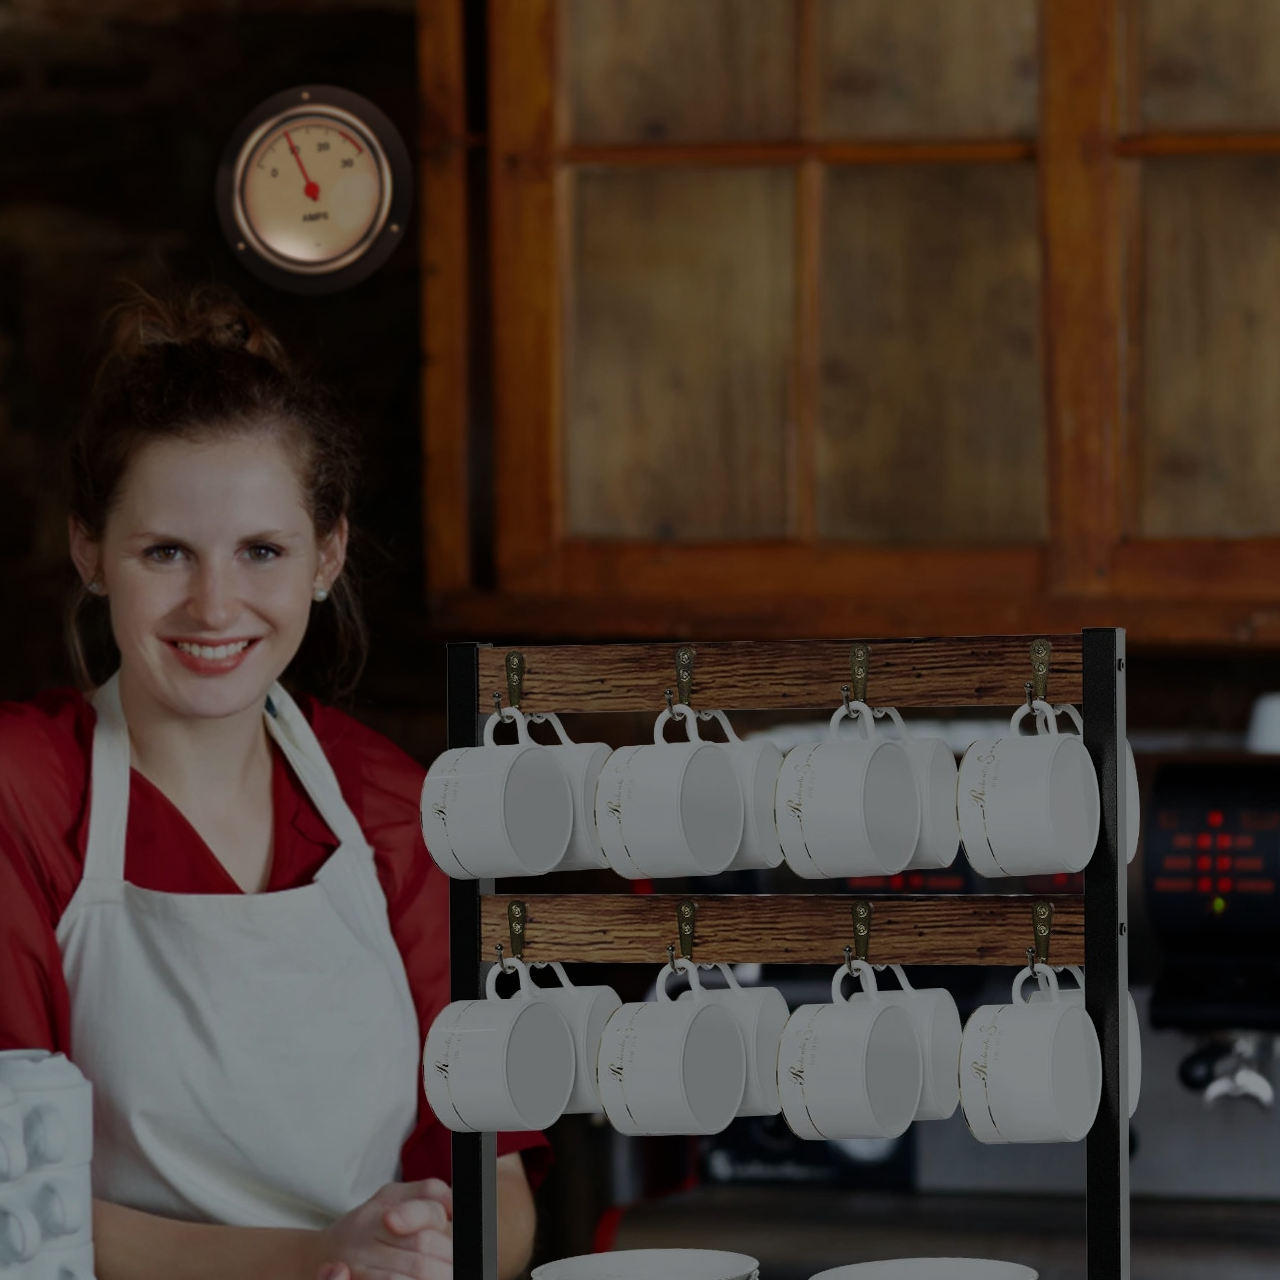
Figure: 10 A
